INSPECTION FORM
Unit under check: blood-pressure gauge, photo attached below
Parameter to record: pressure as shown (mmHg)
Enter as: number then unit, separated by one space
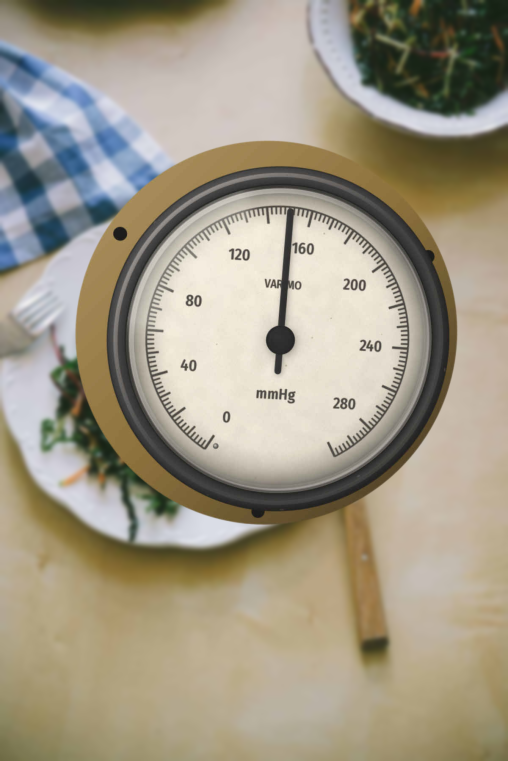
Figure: 150 mmHg
